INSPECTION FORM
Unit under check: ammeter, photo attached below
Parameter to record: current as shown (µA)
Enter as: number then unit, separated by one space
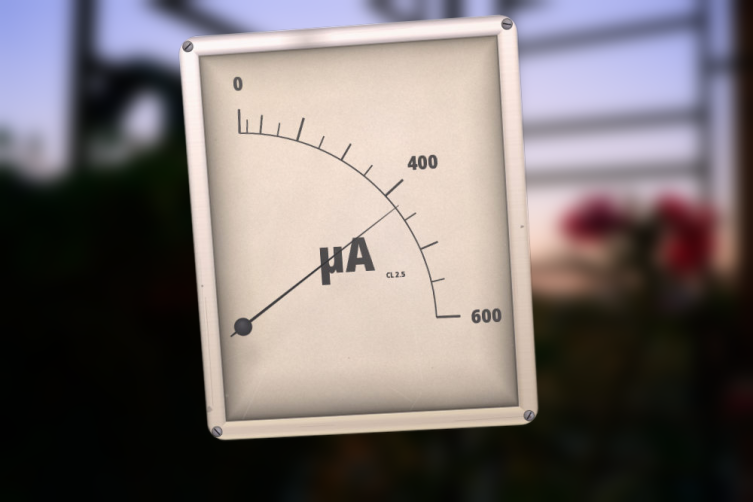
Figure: 425 µA
